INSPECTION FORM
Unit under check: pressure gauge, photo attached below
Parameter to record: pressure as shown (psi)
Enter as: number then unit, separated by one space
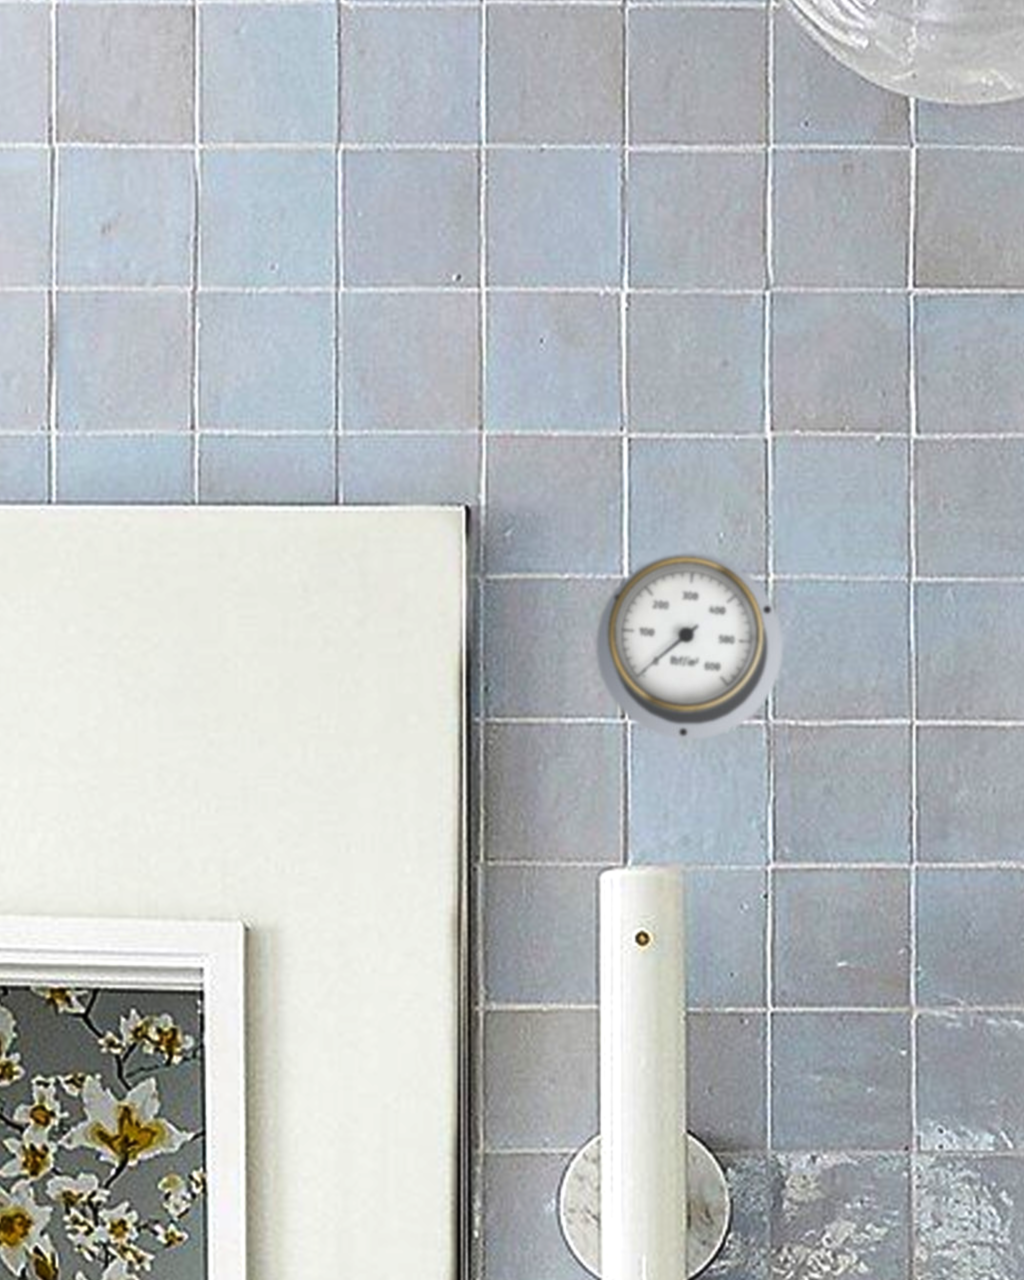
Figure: 0 psi
